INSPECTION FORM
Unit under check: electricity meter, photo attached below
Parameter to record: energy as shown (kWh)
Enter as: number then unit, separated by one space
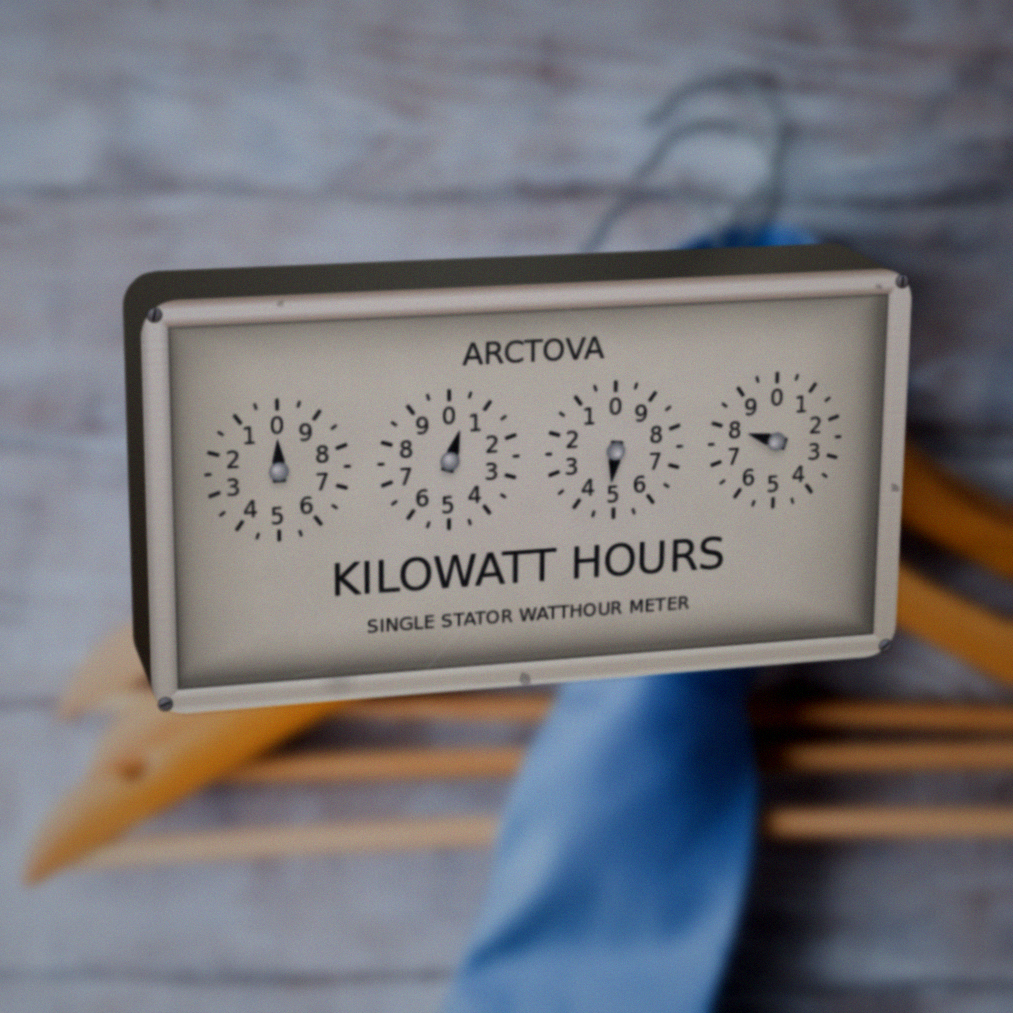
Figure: 48 kWh
